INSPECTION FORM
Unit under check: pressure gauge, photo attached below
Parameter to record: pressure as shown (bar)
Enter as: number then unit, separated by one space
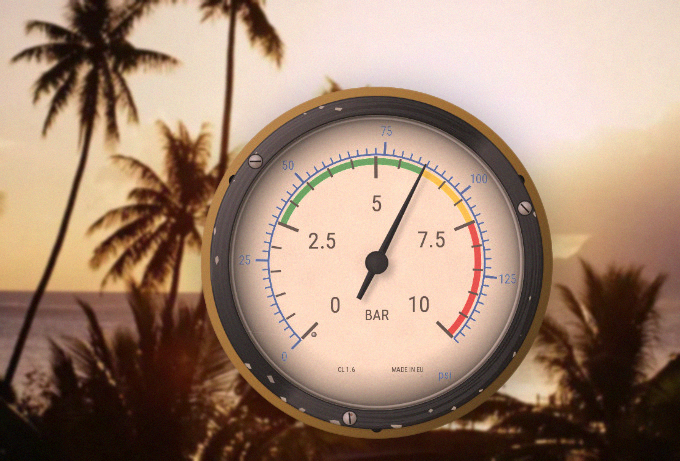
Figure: 6 bar
